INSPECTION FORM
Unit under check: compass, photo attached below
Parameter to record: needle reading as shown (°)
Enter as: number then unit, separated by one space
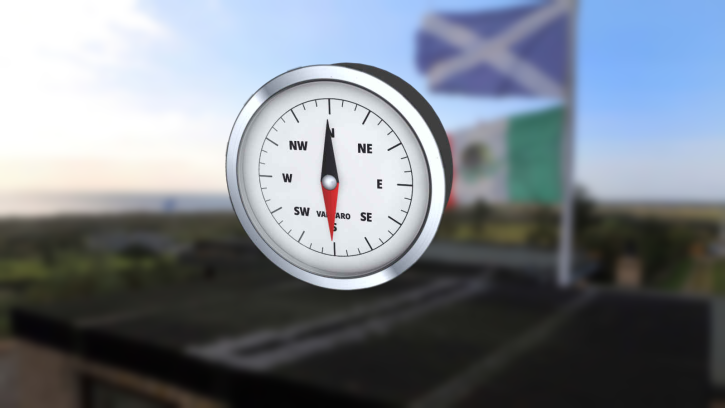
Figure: 180 °
